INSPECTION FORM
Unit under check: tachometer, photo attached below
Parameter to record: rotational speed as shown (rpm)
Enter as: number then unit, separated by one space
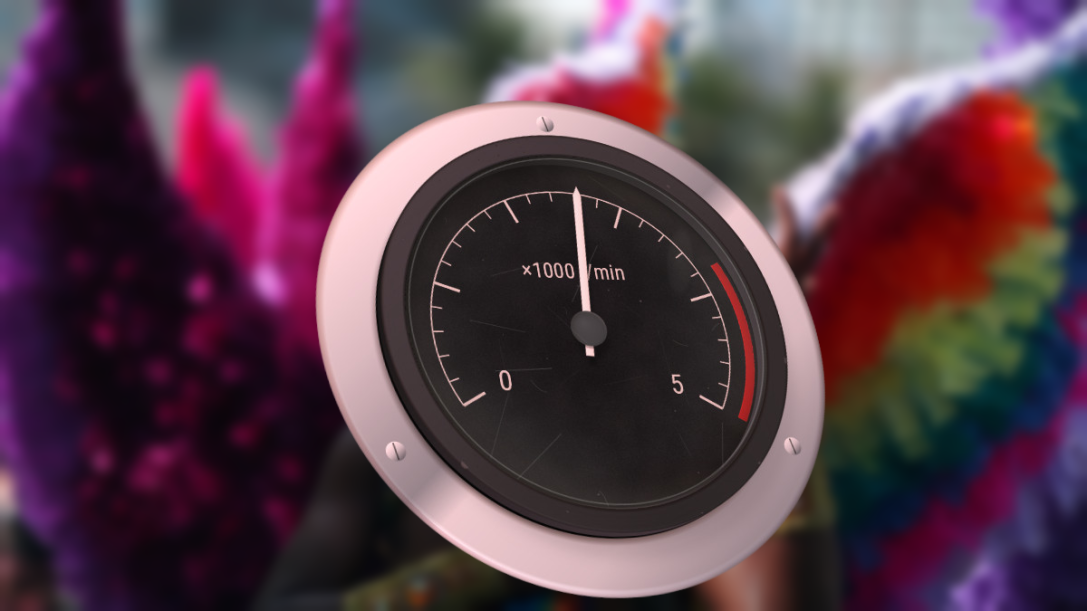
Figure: 2600 rpm
